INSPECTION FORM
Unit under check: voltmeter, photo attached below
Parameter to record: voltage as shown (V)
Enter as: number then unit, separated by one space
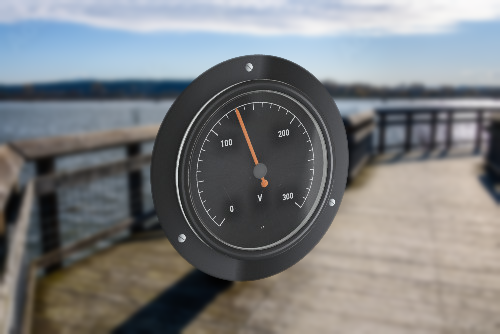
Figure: 130 V
